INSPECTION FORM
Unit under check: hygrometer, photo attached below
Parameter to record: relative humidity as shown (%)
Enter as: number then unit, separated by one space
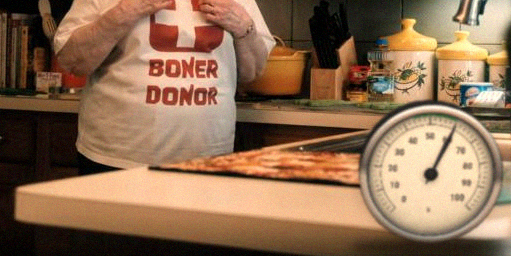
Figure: 60 %
